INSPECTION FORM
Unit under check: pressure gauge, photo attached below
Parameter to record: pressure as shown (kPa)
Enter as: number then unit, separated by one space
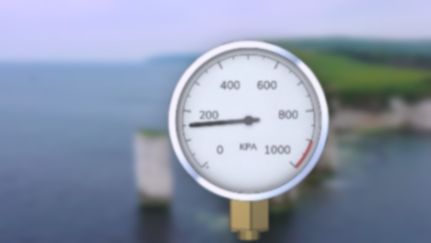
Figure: 150 kPa
